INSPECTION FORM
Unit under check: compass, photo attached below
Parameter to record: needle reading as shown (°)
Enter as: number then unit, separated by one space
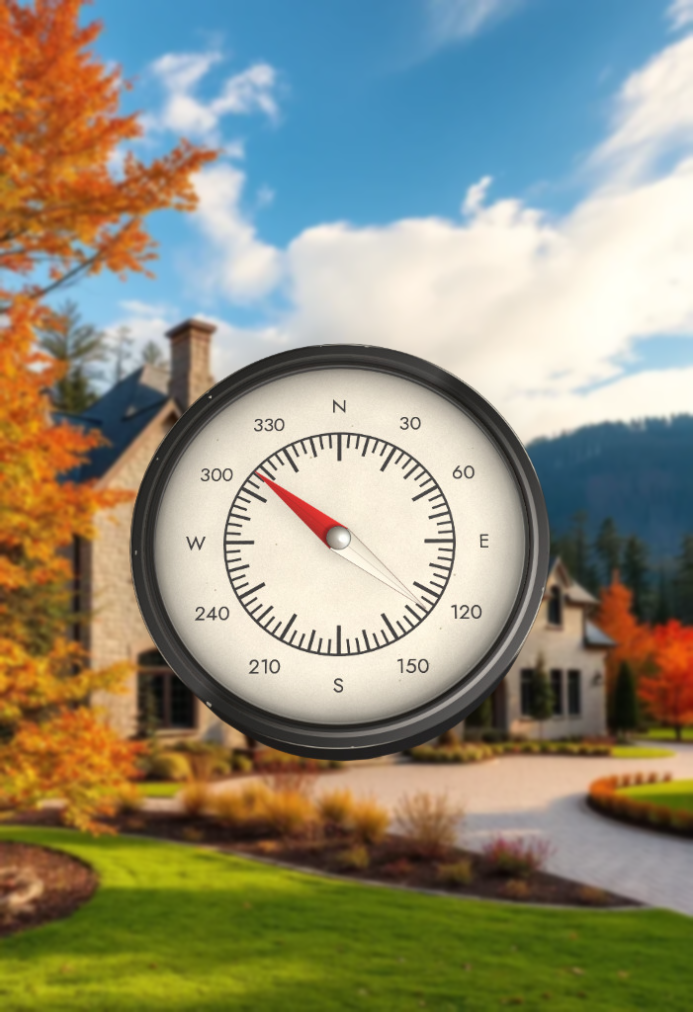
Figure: 310 °
